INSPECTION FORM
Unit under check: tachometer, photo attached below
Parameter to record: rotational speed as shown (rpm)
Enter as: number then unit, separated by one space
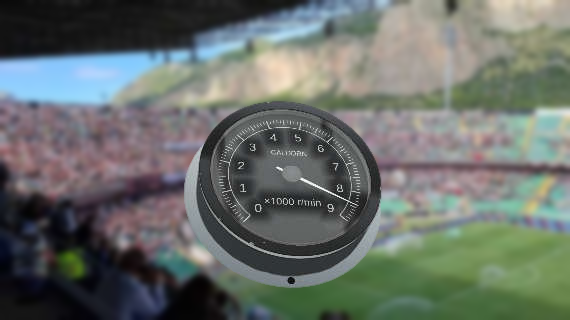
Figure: 8500 rpm
